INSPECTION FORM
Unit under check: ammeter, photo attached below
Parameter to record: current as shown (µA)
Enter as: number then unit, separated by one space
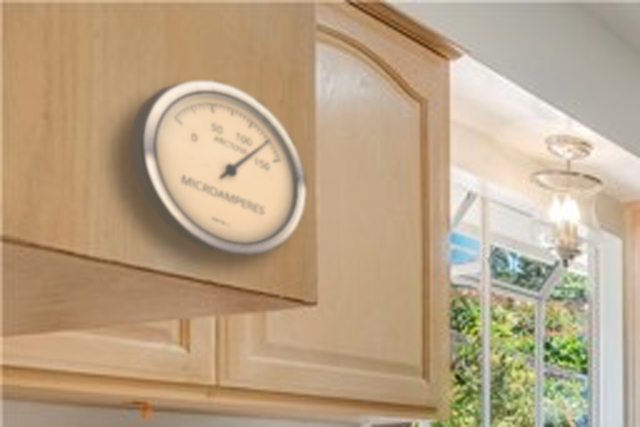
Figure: 125 µA
